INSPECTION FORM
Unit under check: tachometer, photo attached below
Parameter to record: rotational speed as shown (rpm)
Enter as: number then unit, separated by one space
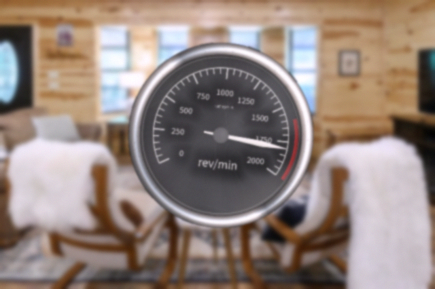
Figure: 1800 rpm
